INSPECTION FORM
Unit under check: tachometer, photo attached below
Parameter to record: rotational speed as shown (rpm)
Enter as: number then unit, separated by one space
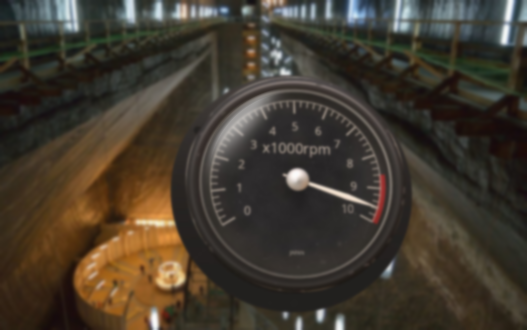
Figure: 9600 rpm
